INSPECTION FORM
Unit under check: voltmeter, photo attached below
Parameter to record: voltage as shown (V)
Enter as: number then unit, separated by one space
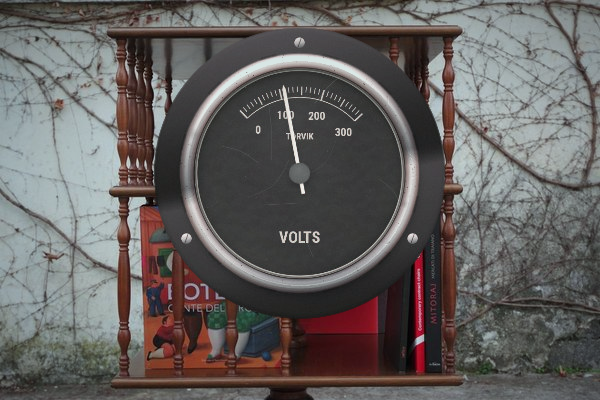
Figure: 110 V
